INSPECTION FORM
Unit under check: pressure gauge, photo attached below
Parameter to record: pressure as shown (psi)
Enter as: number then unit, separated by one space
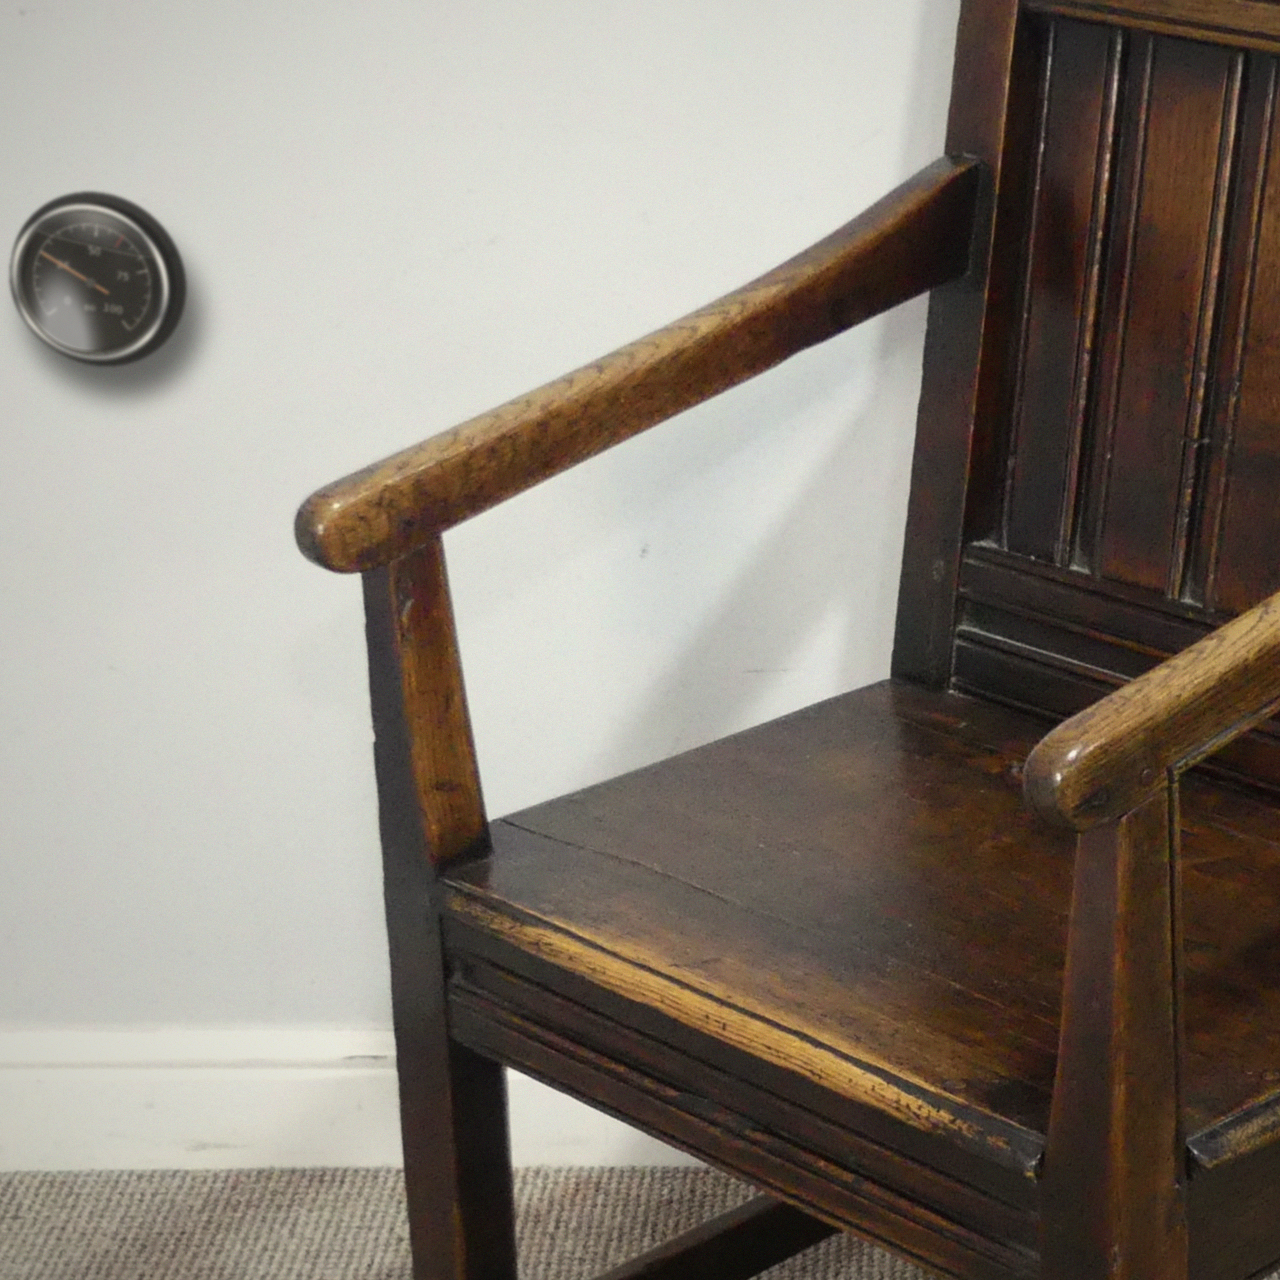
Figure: 25 psi
